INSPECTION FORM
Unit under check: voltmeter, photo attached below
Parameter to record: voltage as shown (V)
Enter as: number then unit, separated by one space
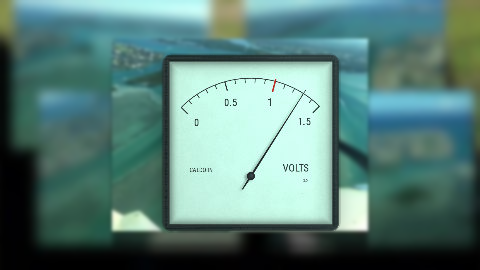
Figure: 1.3 V
